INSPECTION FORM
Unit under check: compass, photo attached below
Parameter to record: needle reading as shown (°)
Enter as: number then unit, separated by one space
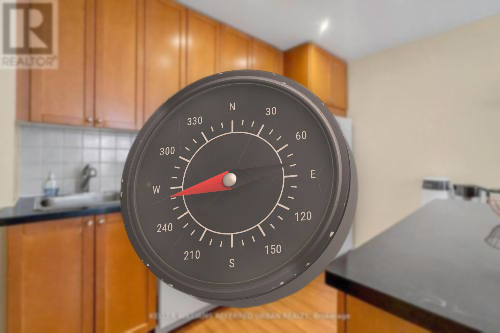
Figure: 260 °
